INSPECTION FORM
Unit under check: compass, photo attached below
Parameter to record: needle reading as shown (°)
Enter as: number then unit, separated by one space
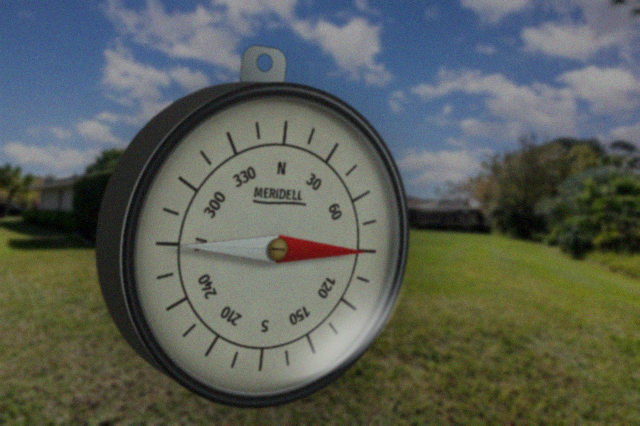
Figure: 90 °
